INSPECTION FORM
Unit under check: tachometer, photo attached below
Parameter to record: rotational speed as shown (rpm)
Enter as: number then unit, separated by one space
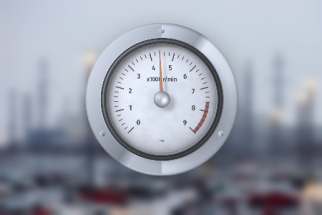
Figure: 4400 rpm
